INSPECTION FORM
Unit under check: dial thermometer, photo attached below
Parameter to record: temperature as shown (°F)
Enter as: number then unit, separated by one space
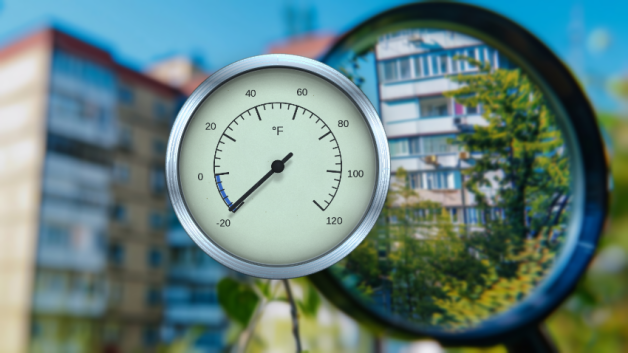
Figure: -18 °F
